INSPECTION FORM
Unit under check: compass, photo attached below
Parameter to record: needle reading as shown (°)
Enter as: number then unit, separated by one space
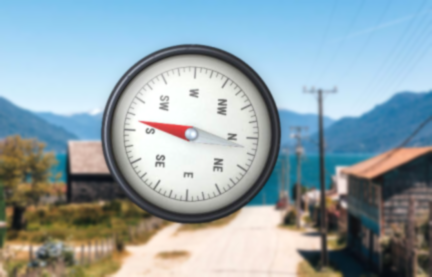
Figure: 190 °
